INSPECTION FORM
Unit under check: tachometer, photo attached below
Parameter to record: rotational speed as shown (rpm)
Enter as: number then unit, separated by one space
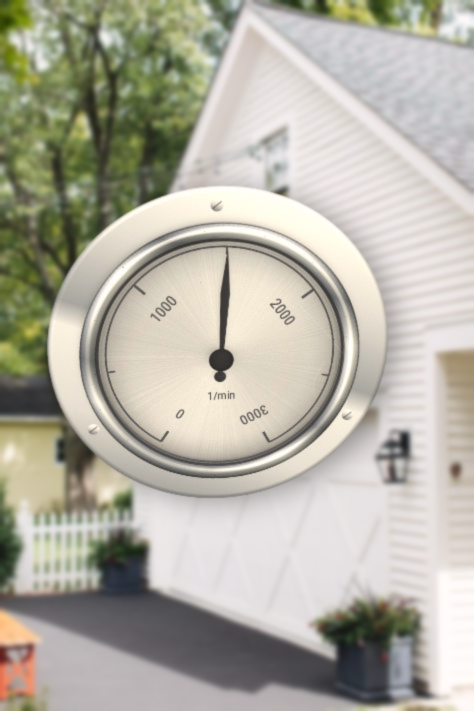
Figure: 1500 rpm
